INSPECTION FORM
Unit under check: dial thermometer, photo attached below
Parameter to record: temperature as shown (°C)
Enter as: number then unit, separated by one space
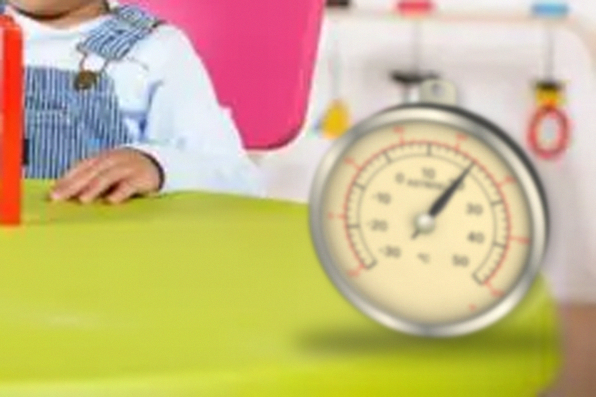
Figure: 20 °C
